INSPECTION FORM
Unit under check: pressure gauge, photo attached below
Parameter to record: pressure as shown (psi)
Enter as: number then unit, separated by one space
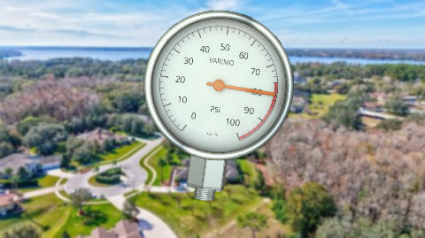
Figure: 80 psi
